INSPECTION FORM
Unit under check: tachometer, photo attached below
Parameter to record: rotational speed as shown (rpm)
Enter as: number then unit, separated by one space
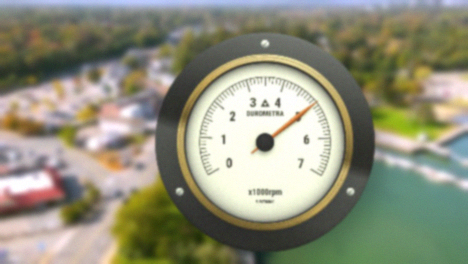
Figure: 5000 rpm
